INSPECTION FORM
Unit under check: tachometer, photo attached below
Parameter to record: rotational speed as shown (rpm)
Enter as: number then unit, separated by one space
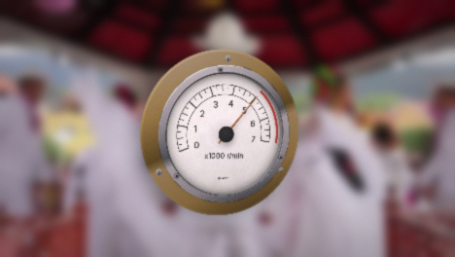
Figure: 5000 rpm
